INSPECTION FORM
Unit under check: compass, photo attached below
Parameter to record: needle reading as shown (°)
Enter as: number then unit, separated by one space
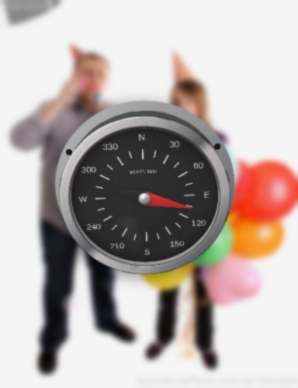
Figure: 105 °
